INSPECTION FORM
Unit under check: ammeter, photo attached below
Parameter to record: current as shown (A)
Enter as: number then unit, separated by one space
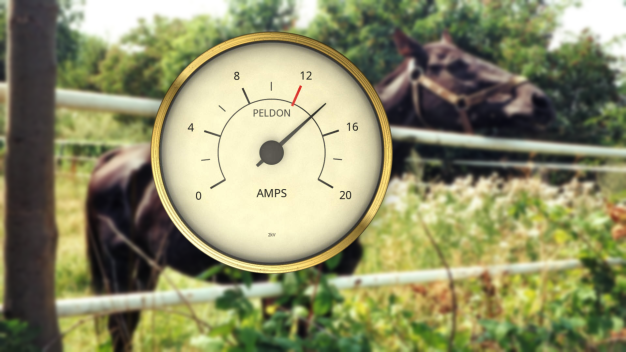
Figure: 14 A
